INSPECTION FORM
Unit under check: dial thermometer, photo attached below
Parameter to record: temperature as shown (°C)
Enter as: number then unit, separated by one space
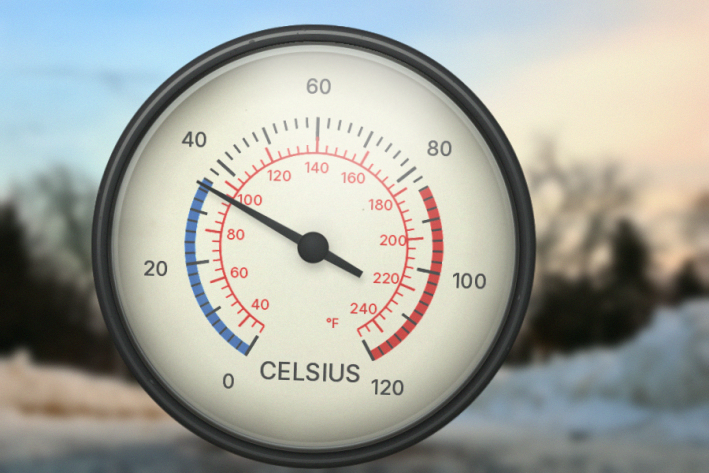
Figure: 35 °C
